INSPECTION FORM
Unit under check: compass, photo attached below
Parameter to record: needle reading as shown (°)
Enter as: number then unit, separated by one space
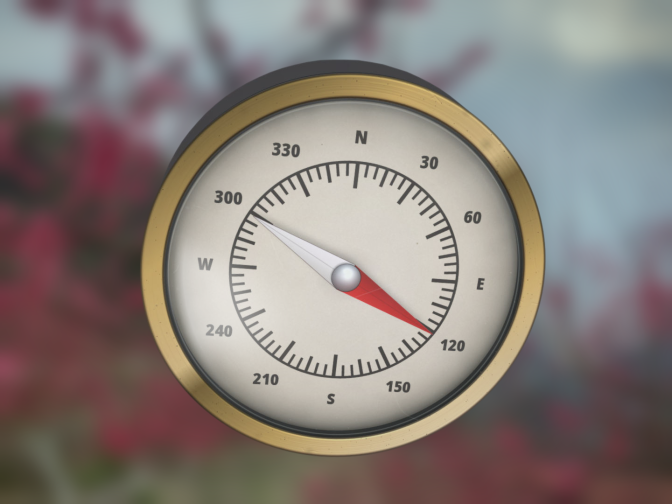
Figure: 120 °
